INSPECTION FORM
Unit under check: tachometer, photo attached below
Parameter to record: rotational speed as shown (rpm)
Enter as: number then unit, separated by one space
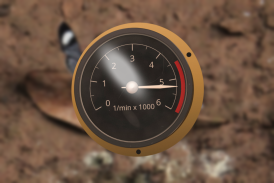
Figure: 5250 rpm
